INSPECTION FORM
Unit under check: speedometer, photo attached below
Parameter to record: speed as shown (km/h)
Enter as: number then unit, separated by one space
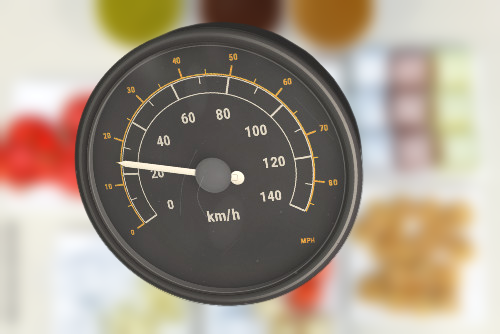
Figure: 25 km/h
